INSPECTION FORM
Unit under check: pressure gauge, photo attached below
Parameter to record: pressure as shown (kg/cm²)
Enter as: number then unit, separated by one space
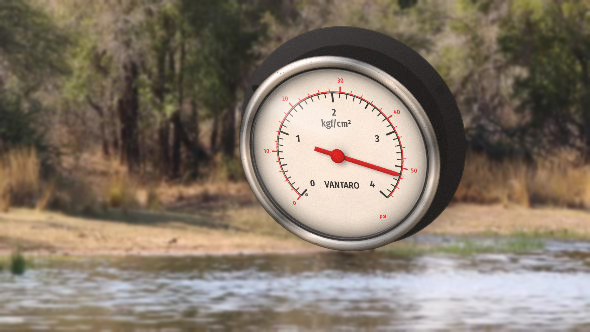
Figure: 3.6 kg/cm²
